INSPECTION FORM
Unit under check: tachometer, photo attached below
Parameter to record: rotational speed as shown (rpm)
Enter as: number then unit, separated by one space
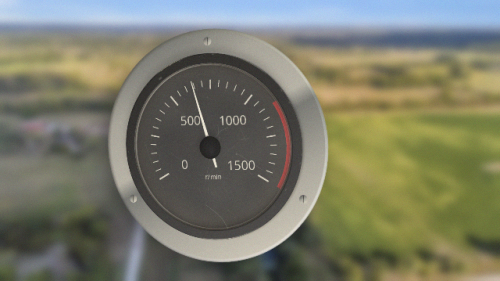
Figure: 650 rpm
